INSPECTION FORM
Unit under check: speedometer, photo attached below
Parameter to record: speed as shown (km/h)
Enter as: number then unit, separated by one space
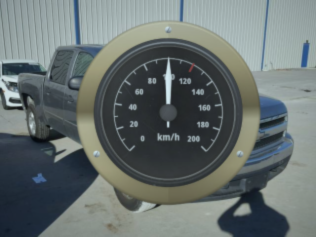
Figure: 100 km/h
